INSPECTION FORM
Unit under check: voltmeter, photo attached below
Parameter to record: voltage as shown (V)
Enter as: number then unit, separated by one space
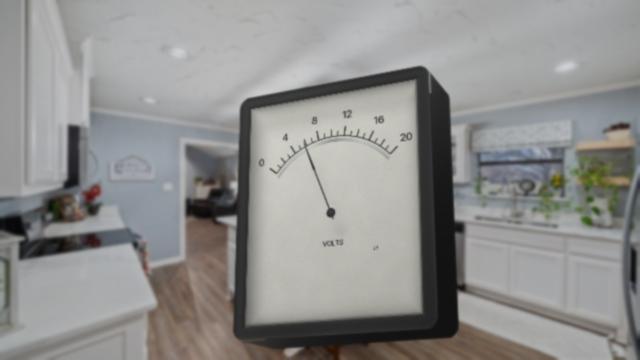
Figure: 6 V
